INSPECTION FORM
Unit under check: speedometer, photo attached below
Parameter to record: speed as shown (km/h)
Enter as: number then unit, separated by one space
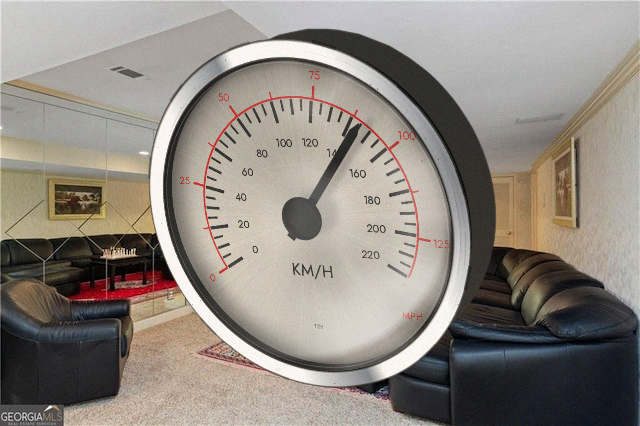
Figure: 145 km/h
